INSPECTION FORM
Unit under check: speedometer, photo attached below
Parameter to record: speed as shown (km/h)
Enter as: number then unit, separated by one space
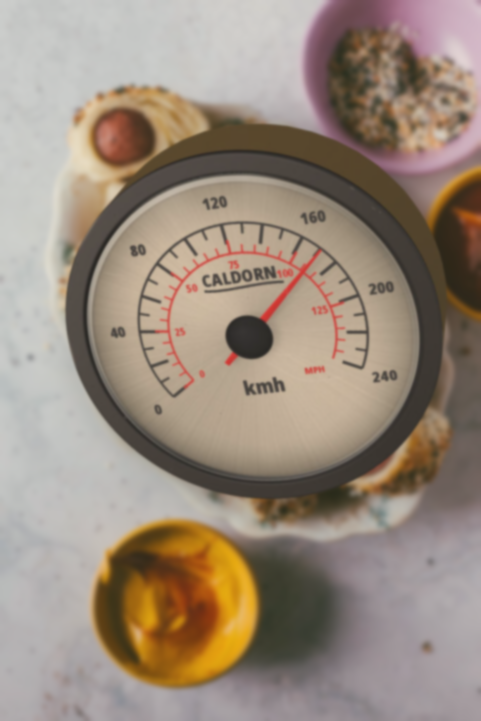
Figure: 170 km/h
